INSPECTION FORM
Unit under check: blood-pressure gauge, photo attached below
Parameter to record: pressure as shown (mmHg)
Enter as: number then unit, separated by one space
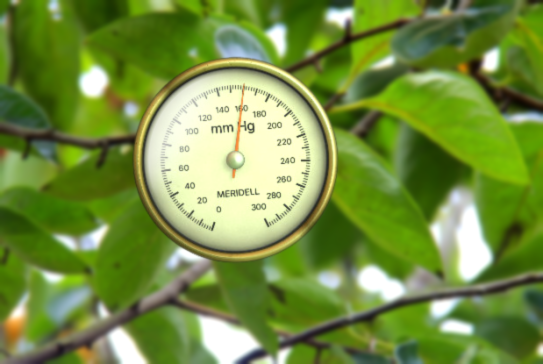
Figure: 160 mmHg
